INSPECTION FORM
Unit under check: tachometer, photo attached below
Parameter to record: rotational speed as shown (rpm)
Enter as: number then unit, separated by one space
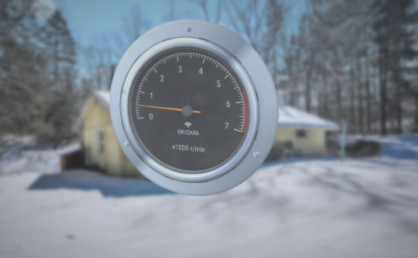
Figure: 500 rpm
